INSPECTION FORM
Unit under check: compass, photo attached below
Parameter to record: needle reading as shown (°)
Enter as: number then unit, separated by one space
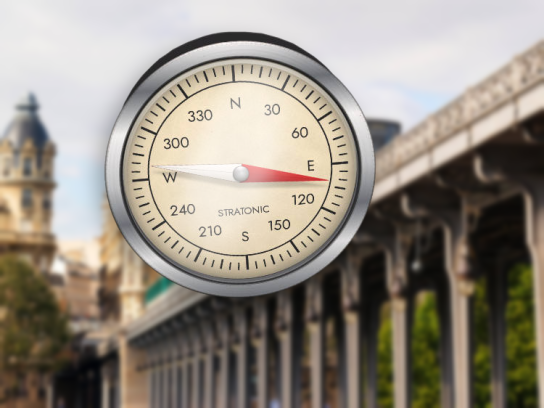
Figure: 100 °
